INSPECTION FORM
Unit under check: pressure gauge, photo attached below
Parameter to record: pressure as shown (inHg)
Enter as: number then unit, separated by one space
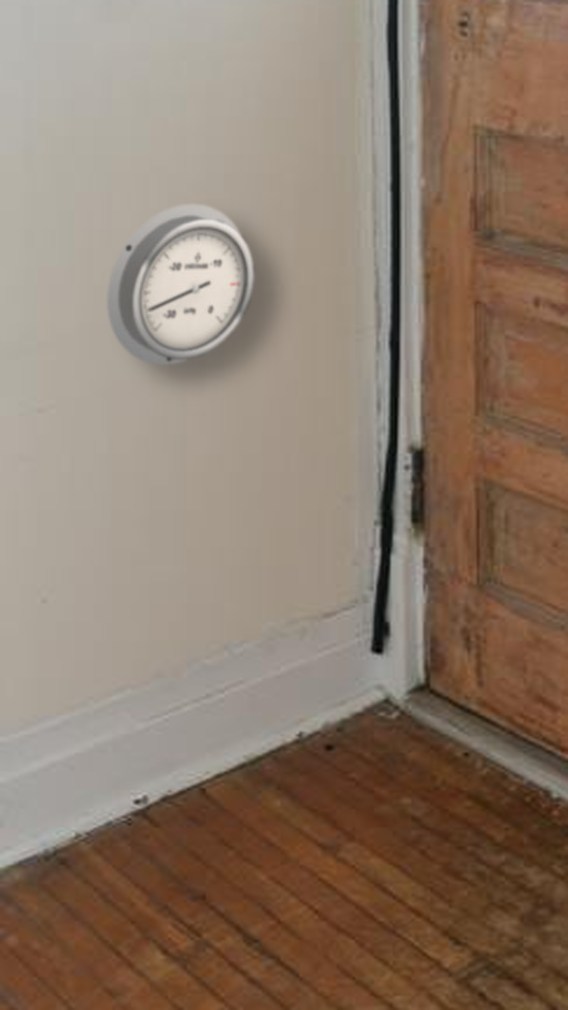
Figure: -27 inHg
